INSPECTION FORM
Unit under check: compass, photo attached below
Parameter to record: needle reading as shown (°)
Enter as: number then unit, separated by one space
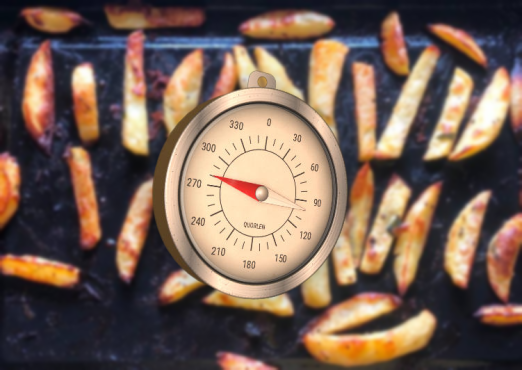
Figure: 280 °
